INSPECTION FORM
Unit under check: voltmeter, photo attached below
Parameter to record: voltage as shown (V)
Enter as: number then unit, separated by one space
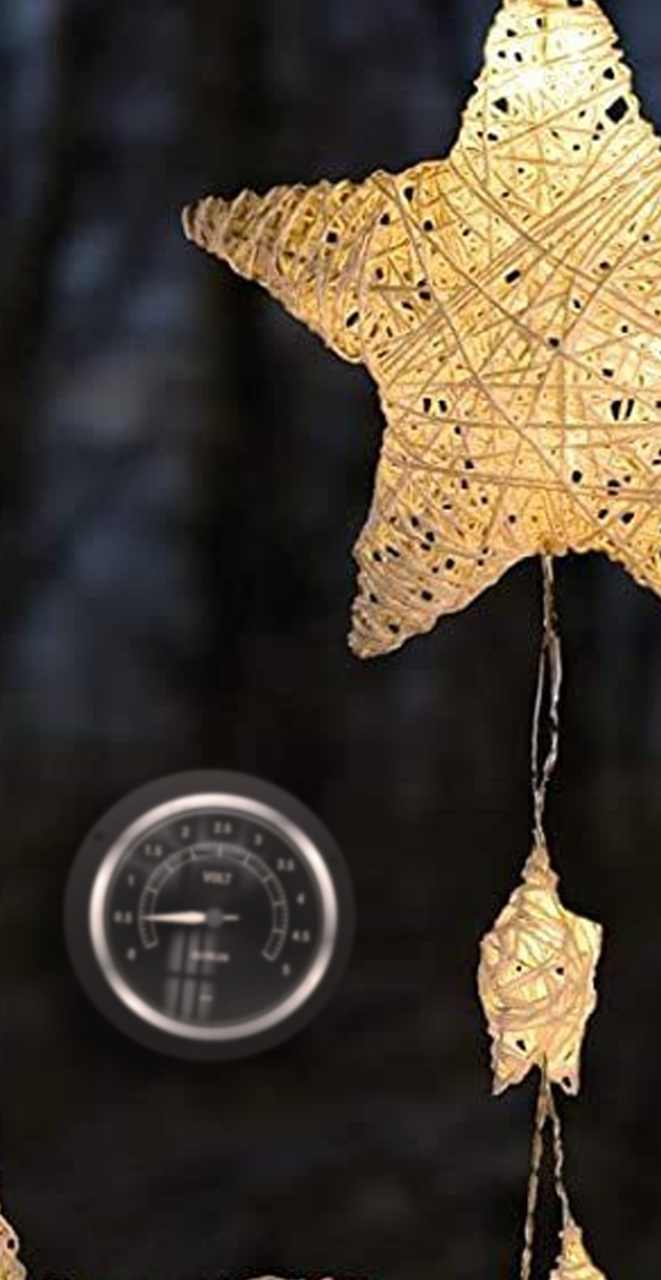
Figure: 0.5 V
